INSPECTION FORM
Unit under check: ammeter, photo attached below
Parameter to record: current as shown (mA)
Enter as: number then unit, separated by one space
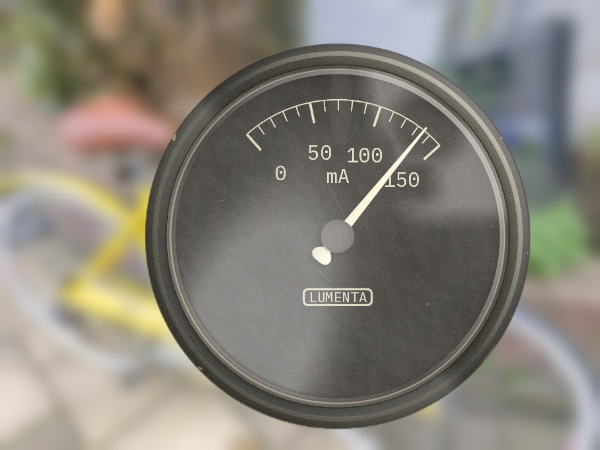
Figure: 135 mA
